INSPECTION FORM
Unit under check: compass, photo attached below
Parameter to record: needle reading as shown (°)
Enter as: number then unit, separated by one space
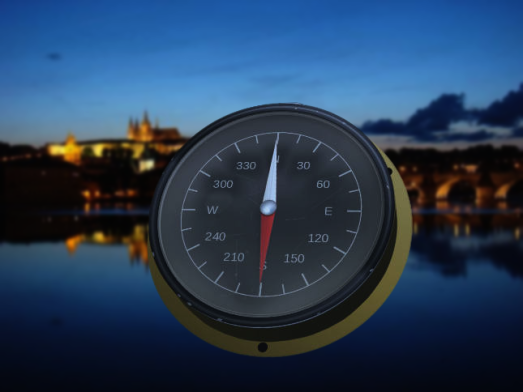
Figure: 180 °
